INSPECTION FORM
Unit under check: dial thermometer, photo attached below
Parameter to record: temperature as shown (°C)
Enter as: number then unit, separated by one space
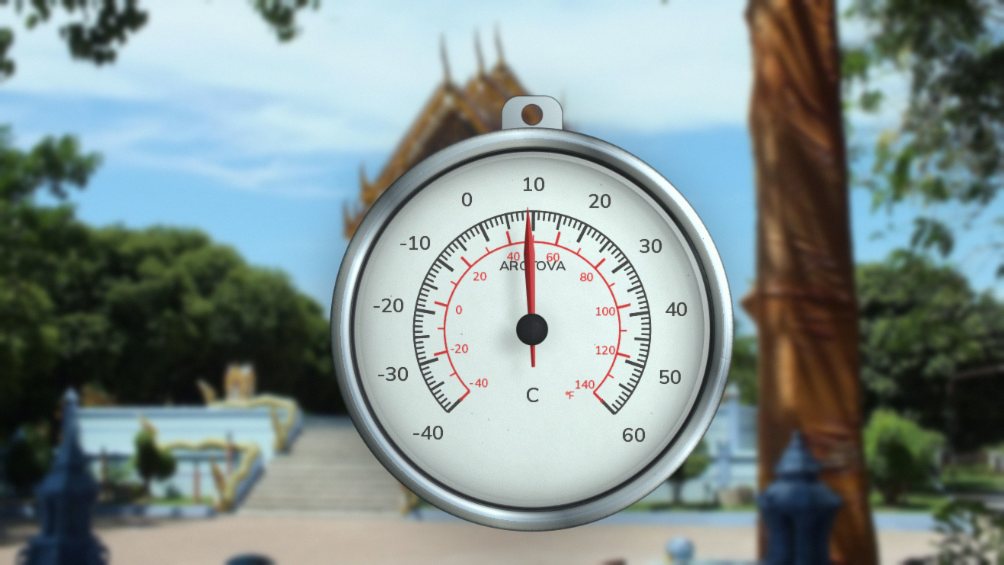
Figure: 9 °C
